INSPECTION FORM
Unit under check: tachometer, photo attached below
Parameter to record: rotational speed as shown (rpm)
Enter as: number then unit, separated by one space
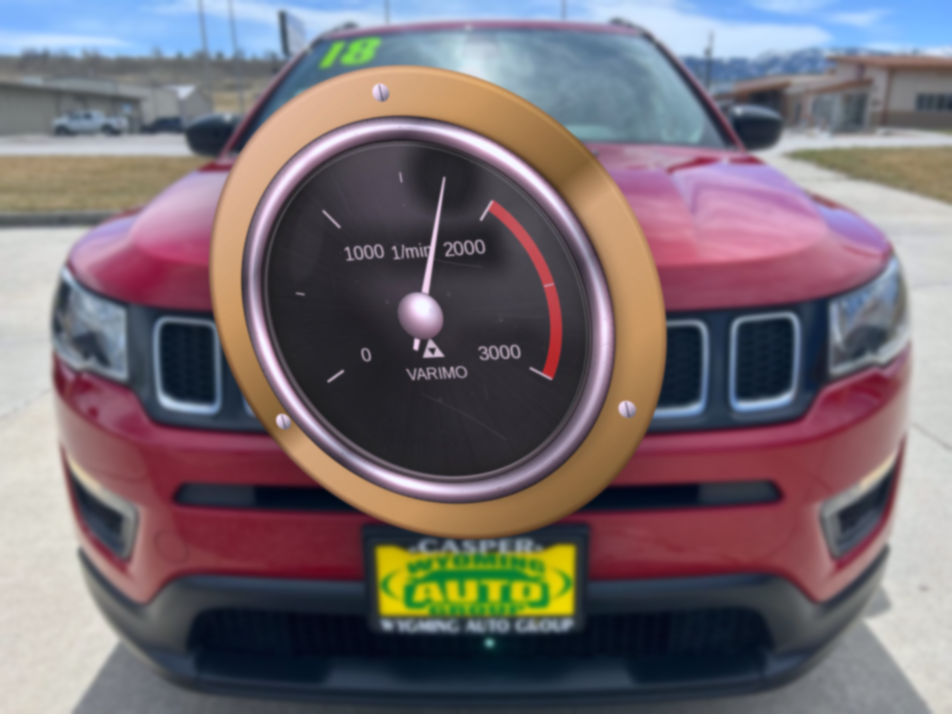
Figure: 1750 rpm
